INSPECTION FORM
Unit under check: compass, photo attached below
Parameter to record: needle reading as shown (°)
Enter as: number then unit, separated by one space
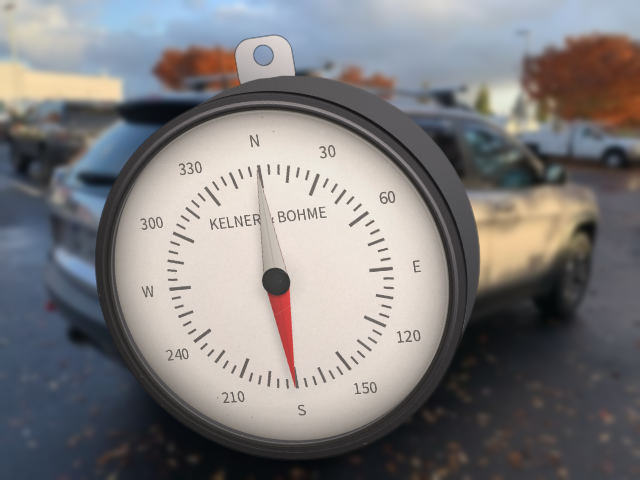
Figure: 180 °
